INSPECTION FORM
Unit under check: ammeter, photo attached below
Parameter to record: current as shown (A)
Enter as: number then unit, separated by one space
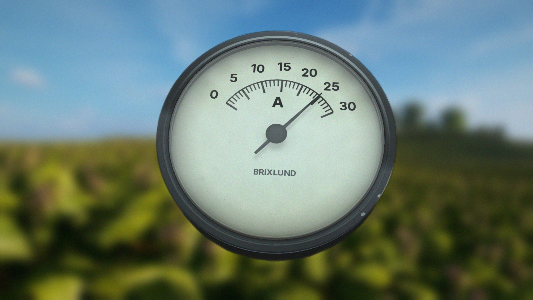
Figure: 25 A
